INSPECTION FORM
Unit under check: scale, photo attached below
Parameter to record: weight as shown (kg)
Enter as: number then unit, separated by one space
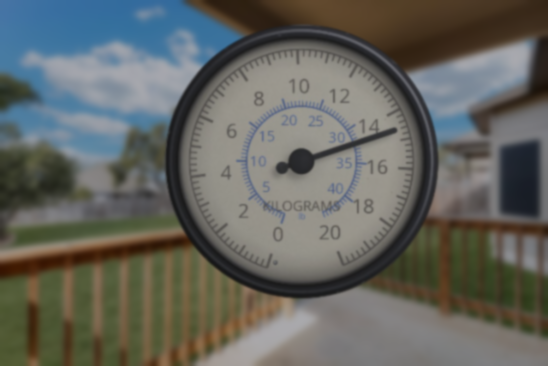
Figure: 14.6 kg
